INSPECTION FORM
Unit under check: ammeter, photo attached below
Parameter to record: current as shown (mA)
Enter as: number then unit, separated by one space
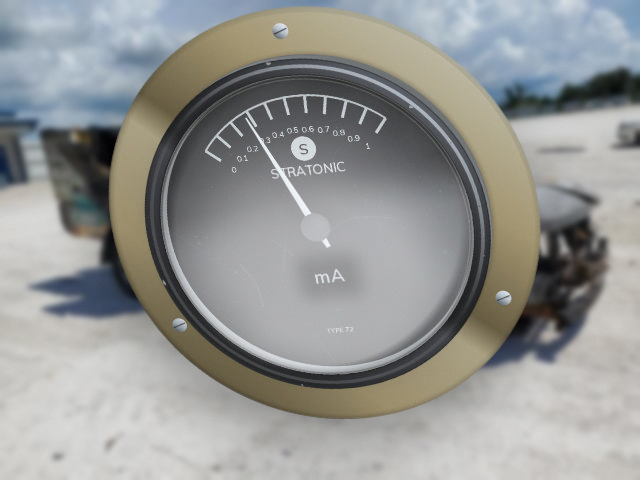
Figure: 0.3 mA
